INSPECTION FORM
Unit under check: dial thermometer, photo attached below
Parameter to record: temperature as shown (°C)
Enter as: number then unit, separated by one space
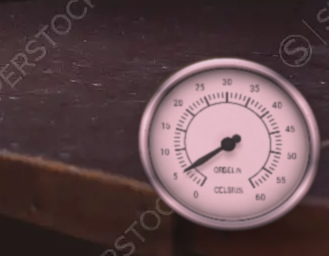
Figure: 5 °C
